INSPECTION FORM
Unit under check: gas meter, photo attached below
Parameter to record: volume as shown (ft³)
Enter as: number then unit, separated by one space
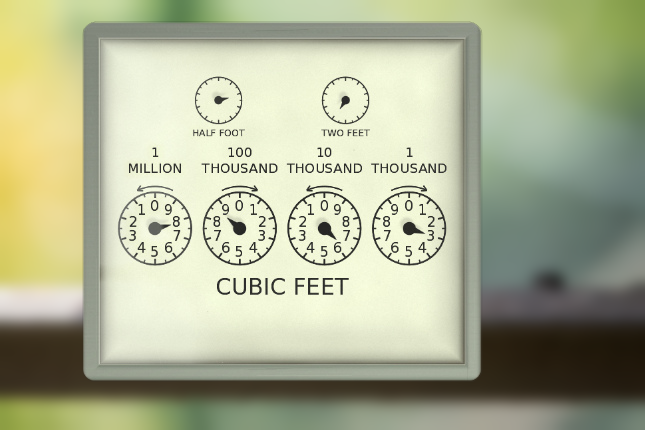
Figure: 786300 ft³
